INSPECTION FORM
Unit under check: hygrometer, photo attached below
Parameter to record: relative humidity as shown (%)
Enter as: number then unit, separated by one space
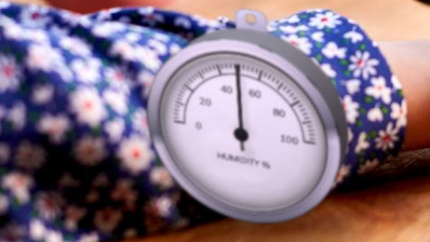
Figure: 50 %
